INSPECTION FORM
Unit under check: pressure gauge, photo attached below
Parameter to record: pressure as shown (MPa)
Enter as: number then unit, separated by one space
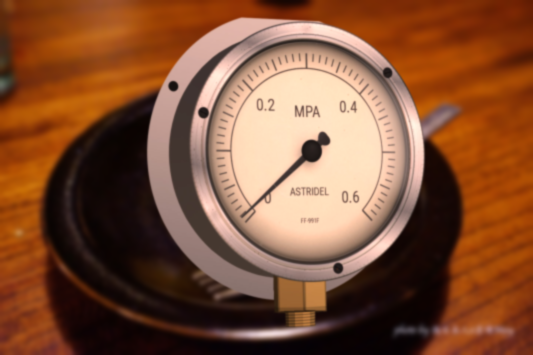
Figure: 0.01 MPa
